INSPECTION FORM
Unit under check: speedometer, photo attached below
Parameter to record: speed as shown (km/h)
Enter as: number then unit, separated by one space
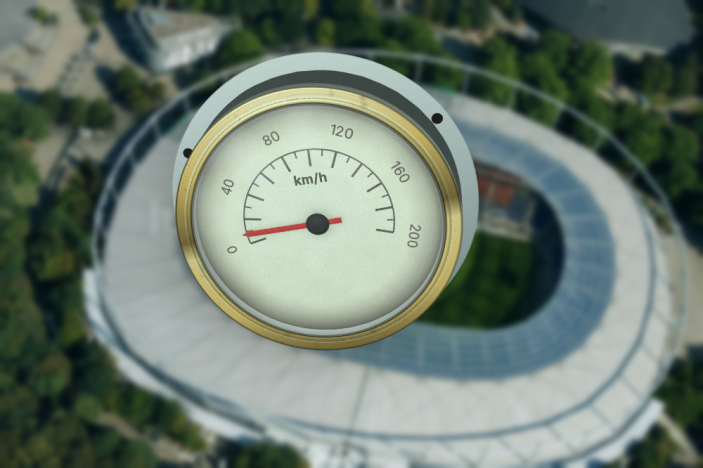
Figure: 10 km/h
